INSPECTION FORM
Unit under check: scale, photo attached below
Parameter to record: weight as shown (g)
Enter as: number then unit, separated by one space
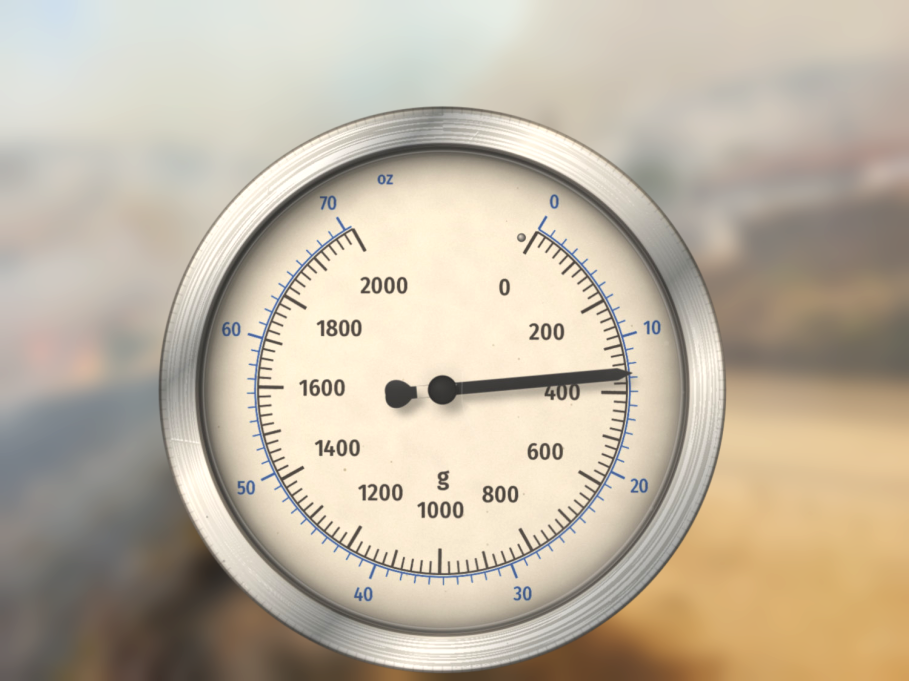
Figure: 360 g
